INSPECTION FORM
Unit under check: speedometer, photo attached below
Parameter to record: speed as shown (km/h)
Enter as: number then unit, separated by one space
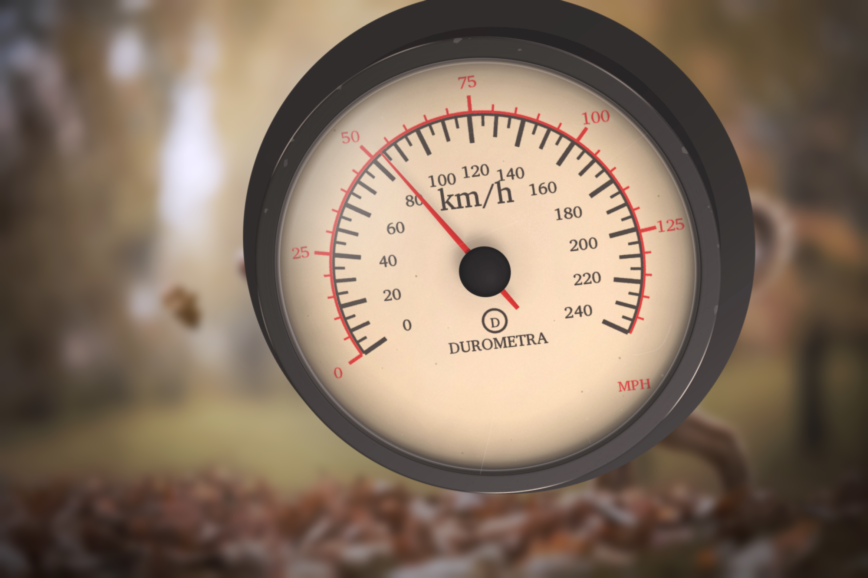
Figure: 85 km/h
